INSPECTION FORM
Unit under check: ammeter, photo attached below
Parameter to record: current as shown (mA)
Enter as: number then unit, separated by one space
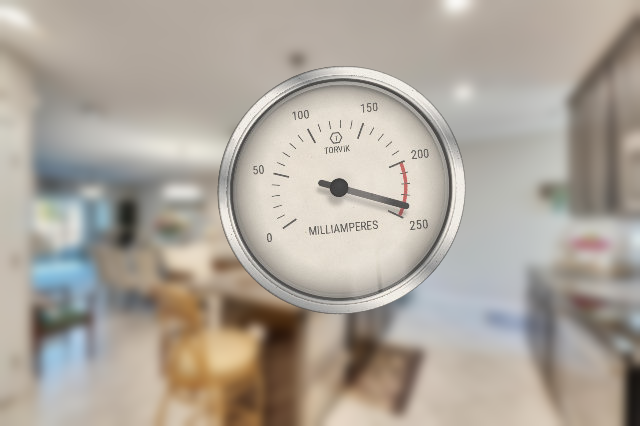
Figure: 240 mA
